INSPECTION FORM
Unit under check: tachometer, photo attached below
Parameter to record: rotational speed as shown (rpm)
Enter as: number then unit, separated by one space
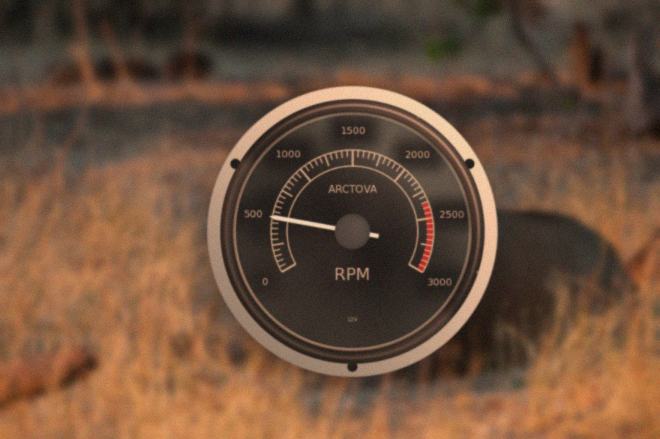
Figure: 500 rpm
